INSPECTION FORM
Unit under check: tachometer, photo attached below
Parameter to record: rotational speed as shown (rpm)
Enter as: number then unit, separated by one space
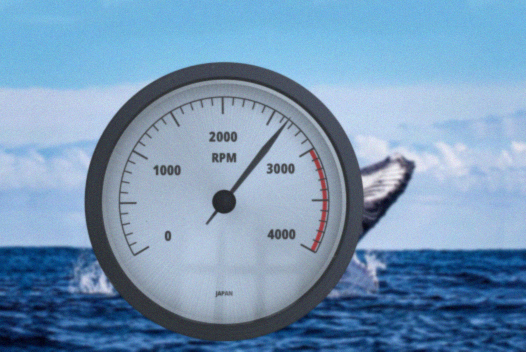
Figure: 2650 rpm
